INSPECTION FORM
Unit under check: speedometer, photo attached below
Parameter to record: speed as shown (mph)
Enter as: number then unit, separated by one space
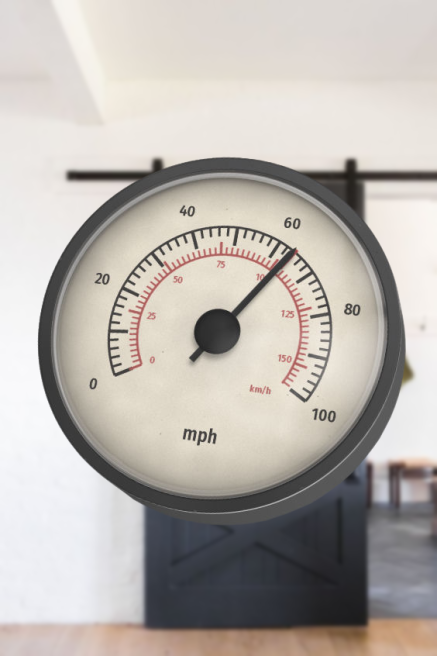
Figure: 64 mph
